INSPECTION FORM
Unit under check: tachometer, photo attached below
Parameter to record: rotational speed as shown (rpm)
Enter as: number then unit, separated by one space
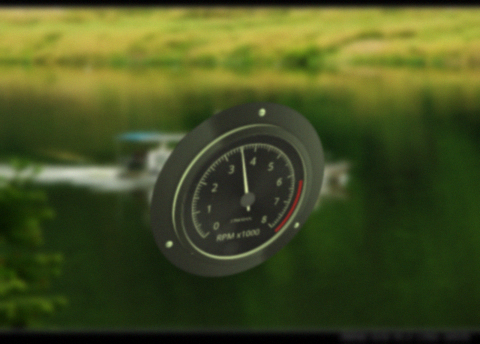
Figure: 3500 rpm
